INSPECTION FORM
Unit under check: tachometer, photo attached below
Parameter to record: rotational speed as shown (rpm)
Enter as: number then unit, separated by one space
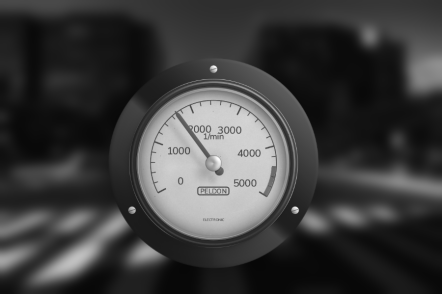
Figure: 1700 rpm
